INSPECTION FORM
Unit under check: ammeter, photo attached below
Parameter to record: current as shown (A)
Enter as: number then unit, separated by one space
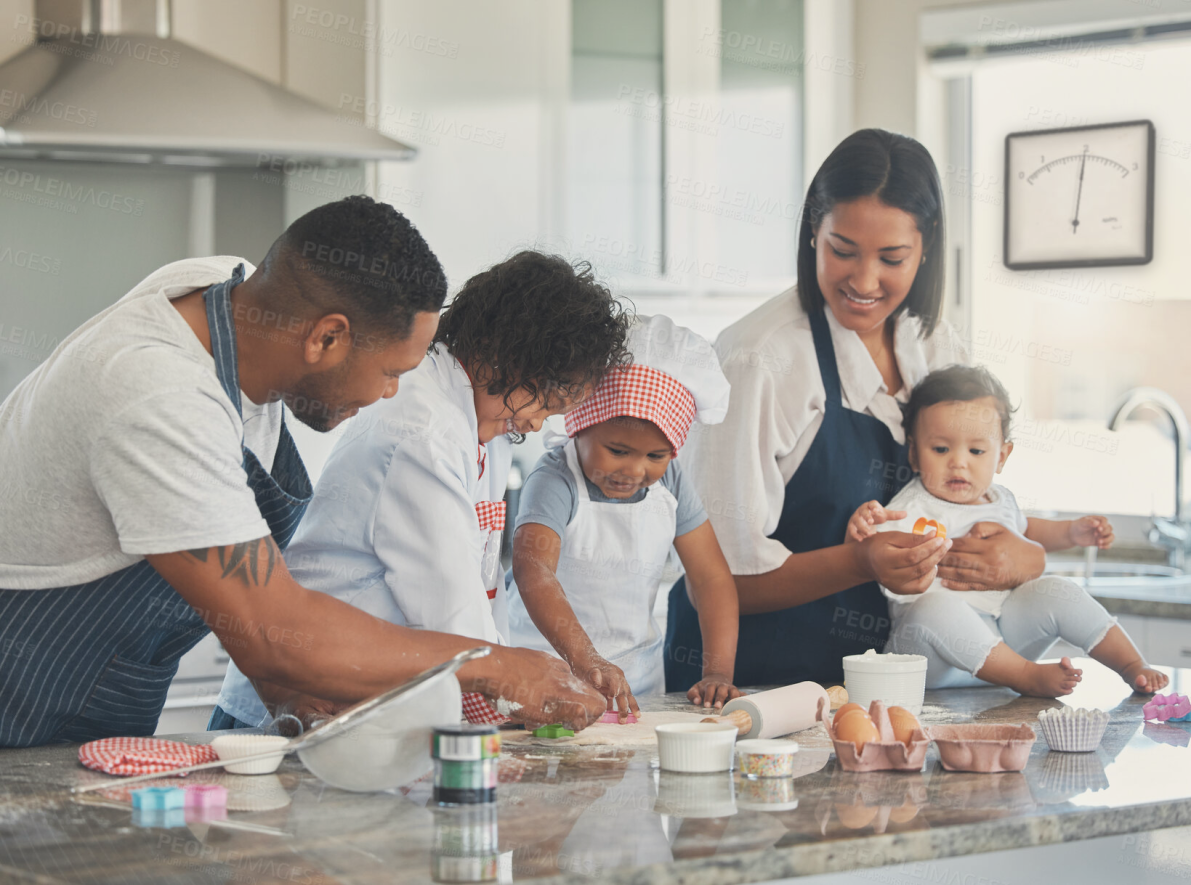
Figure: 2 A
